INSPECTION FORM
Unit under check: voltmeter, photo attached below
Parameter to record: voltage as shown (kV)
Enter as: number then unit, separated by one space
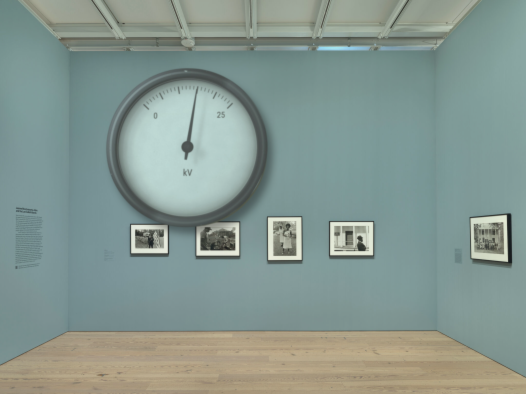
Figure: 15 kV
